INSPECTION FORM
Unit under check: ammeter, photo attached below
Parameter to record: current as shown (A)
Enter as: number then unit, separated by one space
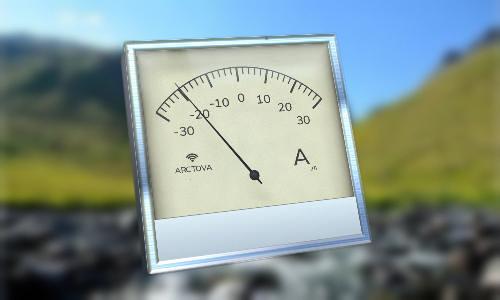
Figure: -20 A
